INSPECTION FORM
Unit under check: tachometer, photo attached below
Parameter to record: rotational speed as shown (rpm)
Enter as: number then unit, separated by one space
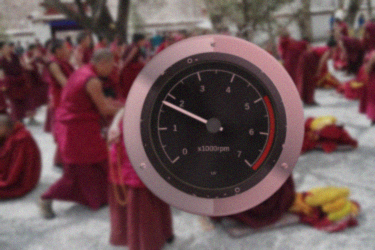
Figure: 1750 rpm
